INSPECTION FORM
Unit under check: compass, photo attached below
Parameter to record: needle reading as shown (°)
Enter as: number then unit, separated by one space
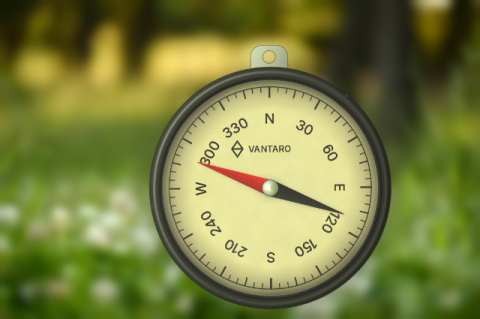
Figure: 290 °
